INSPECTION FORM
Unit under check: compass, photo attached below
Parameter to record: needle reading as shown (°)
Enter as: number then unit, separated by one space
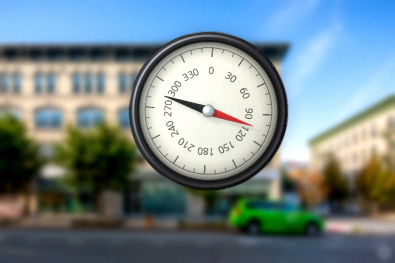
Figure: 105 °
